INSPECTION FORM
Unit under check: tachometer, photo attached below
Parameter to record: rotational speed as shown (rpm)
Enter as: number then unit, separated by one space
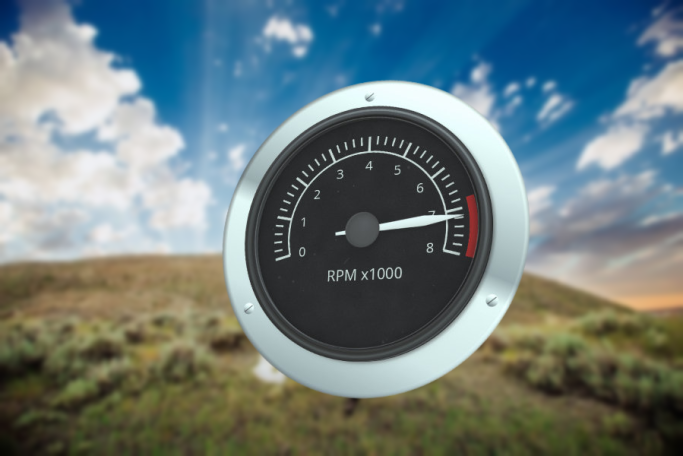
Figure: 7200 rpm
